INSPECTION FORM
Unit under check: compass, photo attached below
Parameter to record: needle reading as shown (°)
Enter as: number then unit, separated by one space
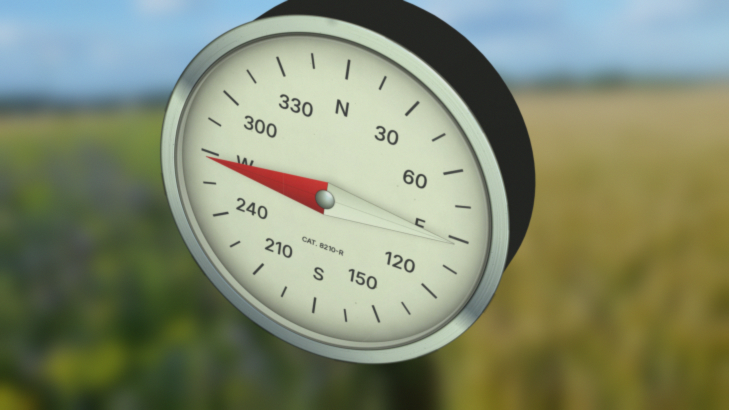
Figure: 270 °
